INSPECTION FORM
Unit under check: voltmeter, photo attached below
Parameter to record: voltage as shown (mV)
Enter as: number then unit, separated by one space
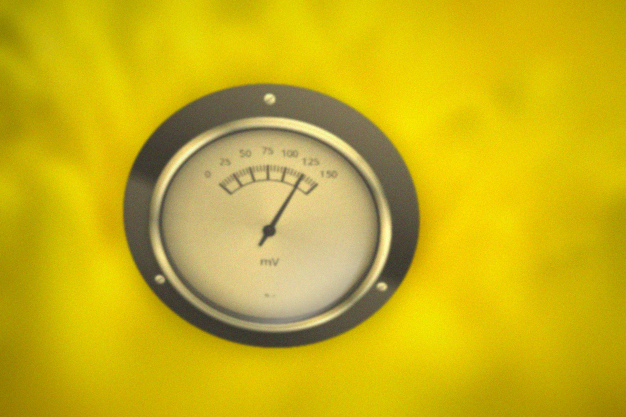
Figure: 125 mV
